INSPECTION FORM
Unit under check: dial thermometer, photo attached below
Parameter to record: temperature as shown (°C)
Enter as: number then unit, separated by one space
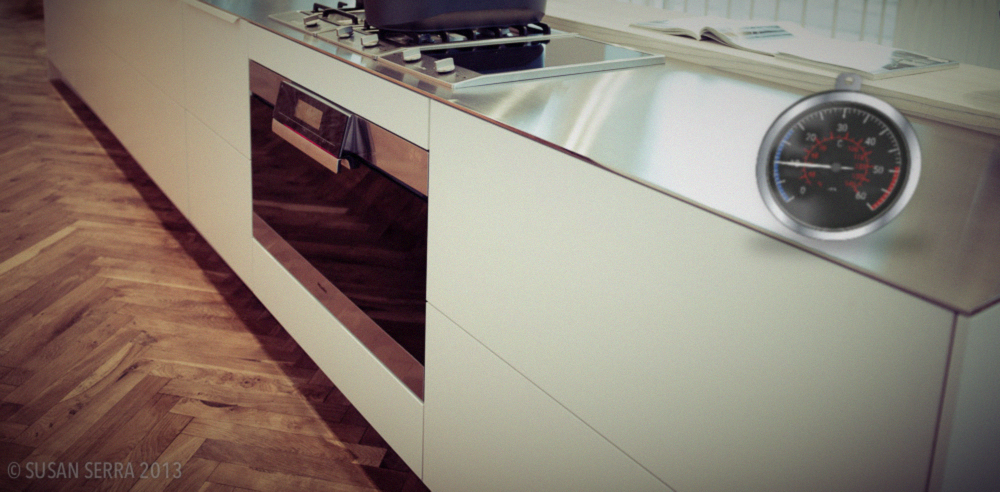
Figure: 10 °C
